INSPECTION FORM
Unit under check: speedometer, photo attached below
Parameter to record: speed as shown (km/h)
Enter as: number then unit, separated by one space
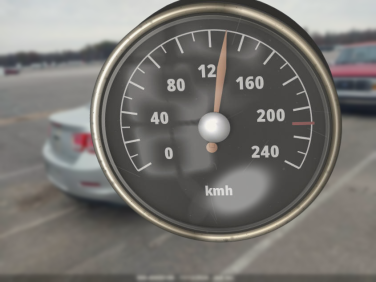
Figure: 130 km/h
